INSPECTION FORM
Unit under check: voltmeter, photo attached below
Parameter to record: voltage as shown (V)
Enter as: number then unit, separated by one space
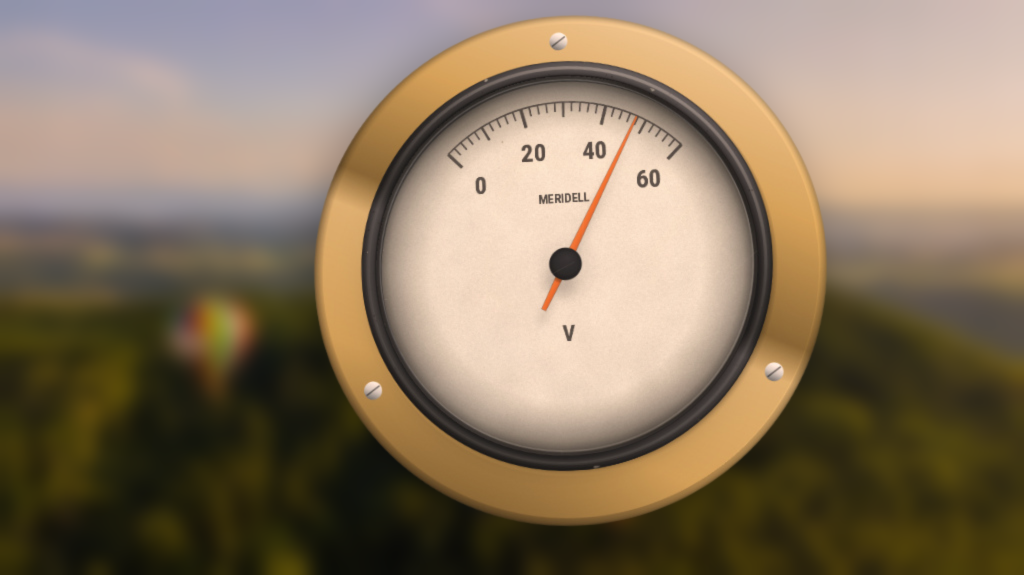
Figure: 48 V
